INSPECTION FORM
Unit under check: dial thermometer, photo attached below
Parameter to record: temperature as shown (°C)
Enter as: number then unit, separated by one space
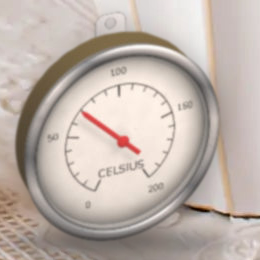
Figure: 70 °C
